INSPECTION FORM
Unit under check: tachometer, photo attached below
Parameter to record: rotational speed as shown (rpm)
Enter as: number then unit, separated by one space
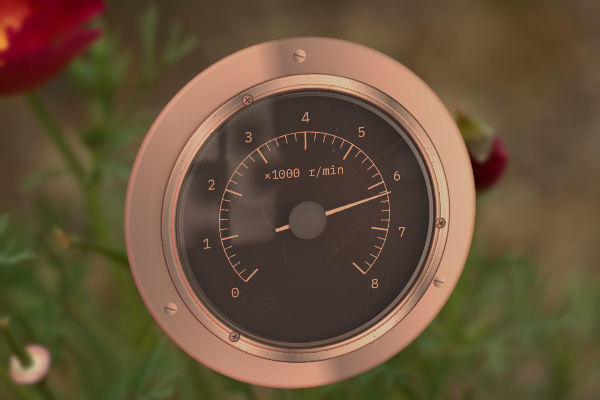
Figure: 6200 rpm
